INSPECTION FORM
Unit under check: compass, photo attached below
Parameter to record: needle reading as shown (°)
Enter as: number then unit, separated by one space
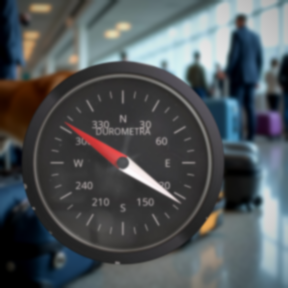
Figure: 305 °
